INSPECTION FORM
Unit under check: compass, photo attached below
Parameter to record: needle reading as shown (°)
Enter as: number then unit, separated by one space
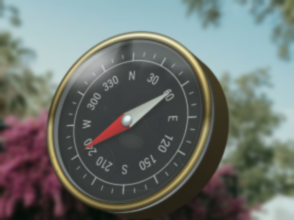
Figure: 240 °
